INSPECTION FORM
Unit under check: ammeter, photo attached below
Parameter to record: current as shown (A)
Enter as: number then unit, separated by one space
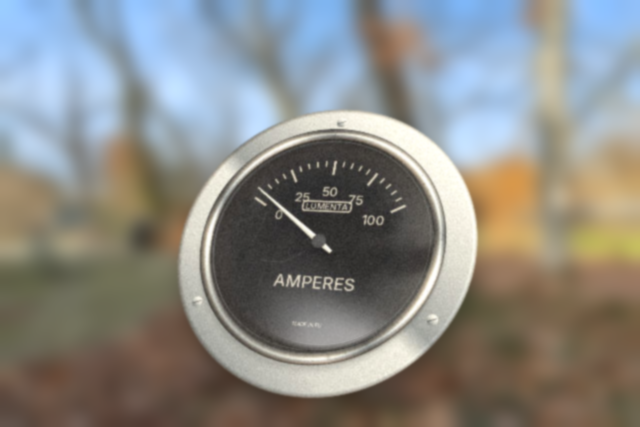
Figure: 5 A
